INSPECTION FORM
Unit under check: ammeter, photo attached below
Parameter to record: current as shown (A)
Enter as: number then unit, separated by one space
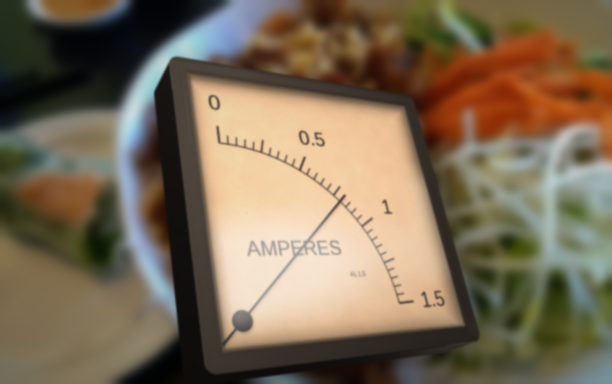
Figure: 0.8 A
